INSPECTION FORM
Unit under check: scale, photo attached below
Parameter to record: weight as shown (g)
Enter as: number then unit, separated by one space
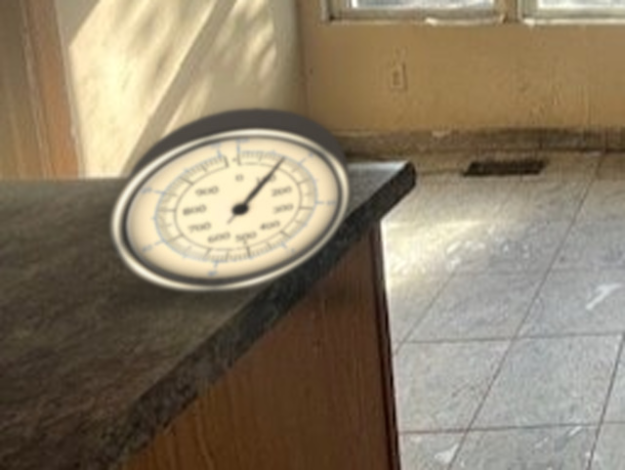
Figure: 100 g
